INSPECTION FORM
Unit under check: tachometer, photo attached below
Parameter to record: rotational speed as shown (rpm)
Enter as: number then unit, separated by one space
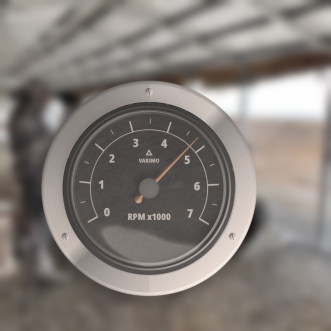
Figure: 4750 rpm
